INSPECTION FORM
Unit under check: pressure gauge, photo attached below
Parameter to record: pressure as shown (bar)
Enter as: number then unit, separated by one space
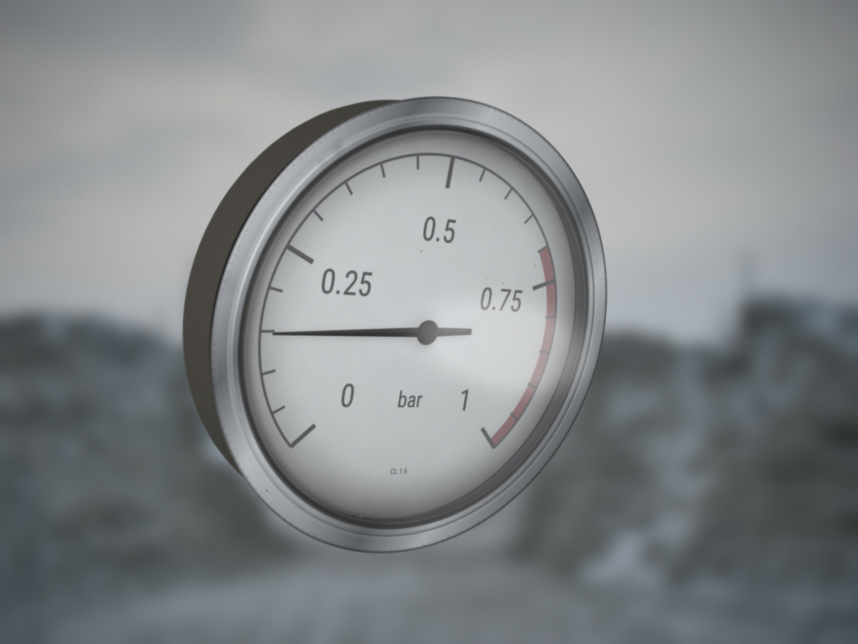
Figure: 0.15 bar
